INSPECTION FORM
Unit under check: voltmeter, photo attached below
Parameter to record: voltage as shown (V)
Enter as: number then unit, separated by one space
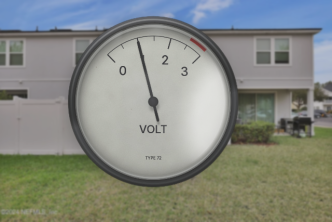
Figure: 1 V
